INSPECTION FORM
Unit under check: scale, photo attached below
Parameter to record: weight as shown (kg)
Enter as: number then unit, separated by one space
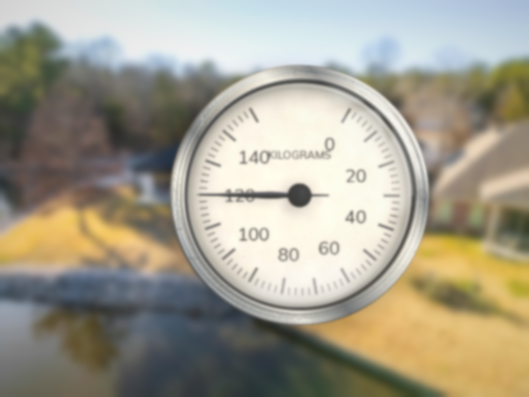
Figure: 120 kg
